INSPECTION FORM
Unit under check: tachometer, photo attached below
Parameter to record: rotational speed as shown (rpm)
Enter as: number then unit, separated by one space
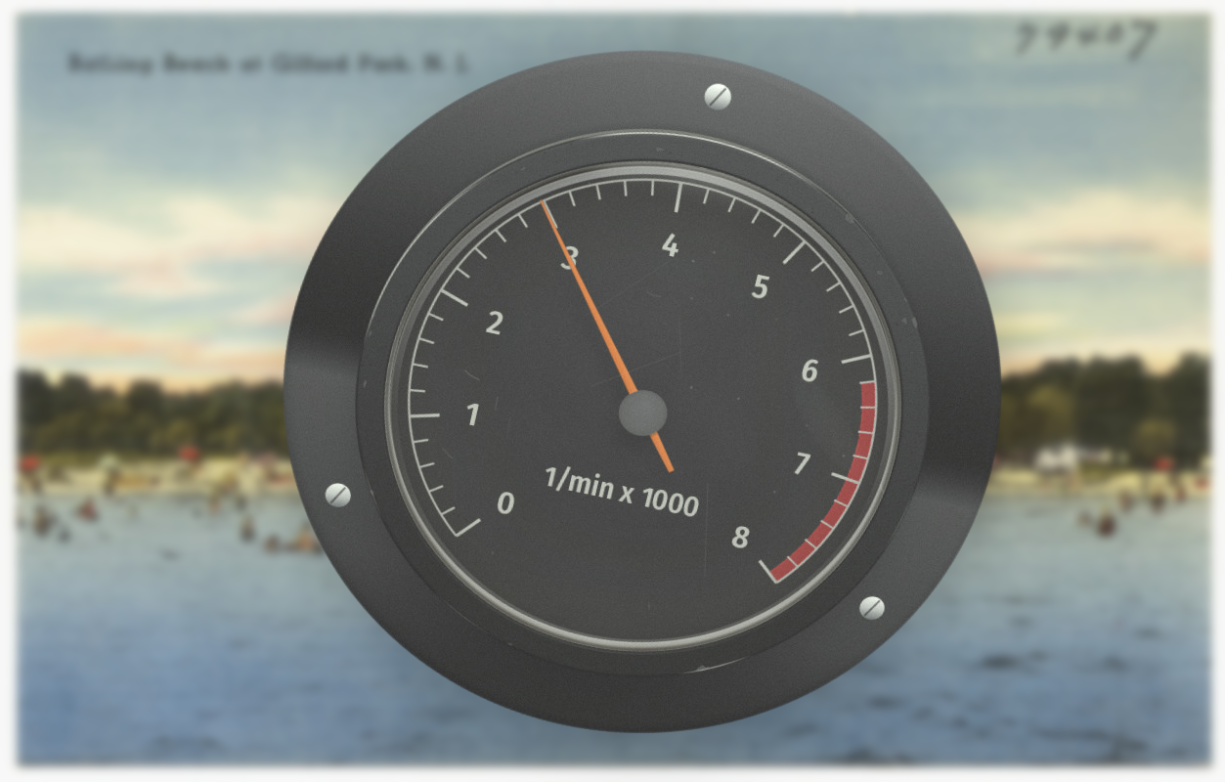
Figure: 3000 rpm
